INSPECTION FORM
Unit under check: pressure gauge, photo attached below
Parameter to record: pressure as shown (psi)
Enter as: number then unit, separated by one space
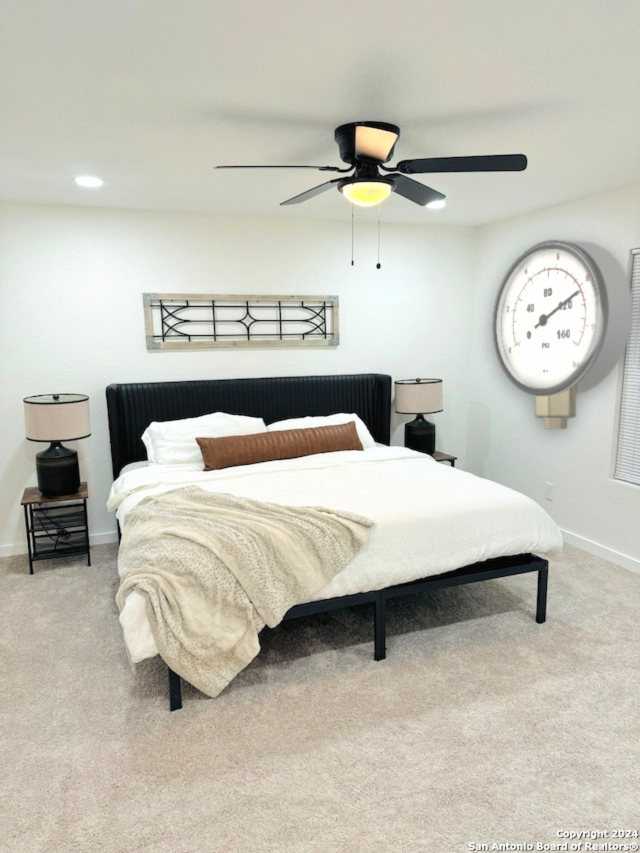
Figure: 120 psi
